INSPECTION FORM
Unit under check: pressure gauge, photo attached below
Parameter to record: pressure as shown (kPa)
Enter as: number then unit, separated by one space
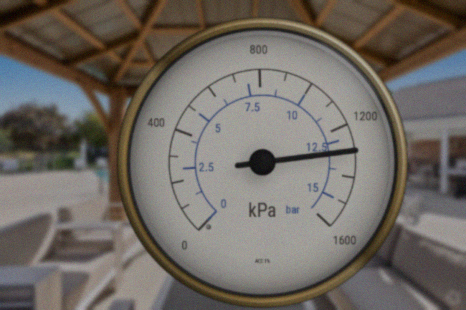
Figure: 1300 kPa
